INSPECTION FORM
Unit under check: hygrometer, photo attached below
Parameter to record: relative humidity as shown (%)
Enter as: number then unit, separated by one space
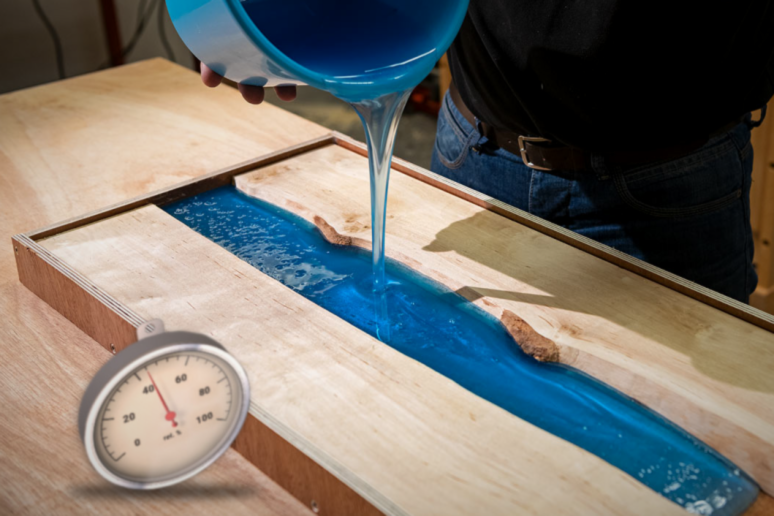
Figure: 44 %
